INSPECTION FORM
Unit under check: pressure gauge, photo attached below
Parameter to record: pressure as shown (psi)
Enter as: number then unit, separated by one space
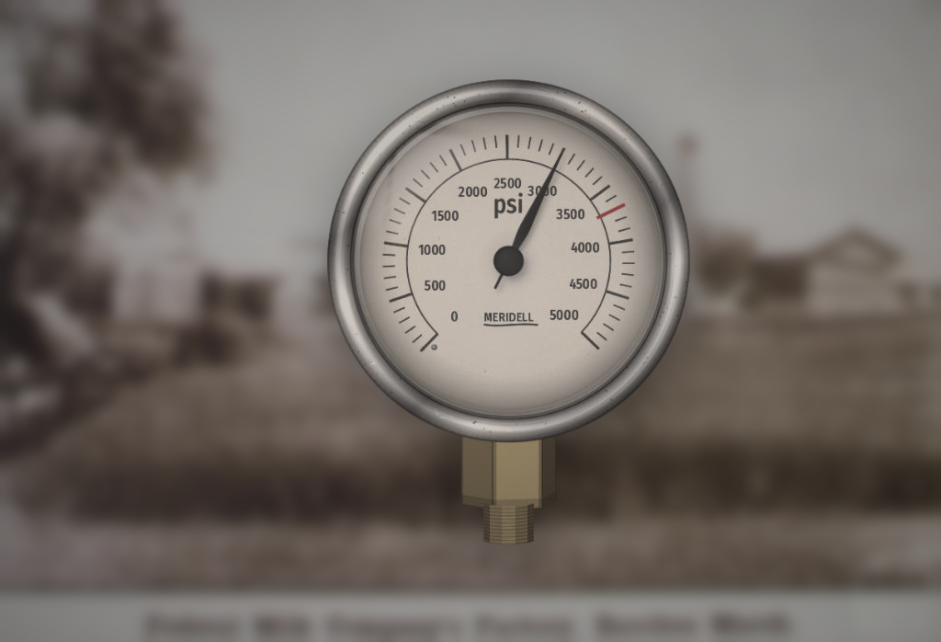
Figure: 3000 psi
